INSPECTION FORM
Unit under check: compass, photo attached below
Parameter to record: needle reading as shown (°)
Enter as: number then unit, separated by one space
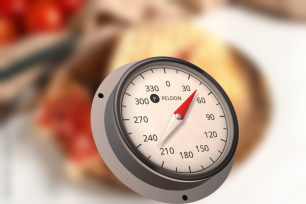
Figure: 45 °
